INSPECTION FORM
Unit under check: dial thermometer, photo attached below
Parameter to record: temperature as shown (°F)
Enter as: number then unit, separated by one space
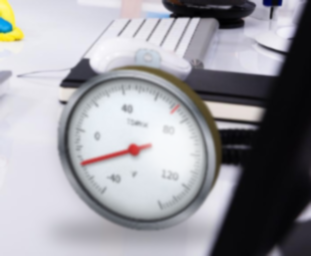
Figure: -20 °F
